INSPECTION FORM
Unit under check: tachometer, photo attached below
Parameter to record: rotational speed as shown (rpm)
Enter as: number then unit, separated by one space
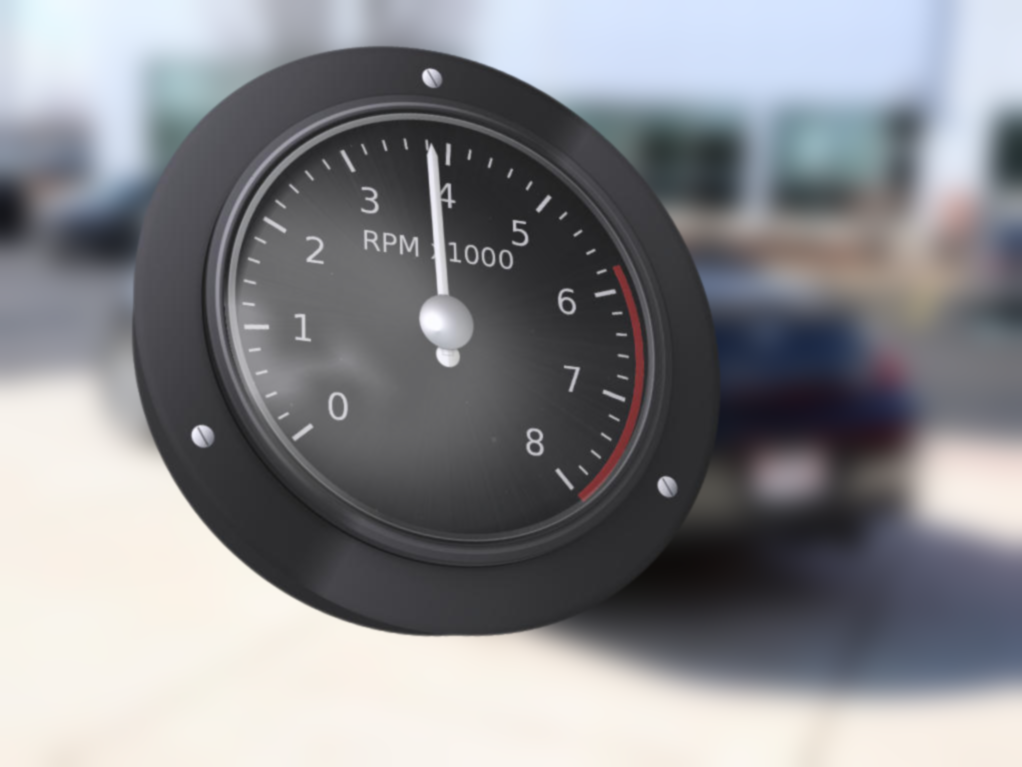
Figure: 3800 rpm
